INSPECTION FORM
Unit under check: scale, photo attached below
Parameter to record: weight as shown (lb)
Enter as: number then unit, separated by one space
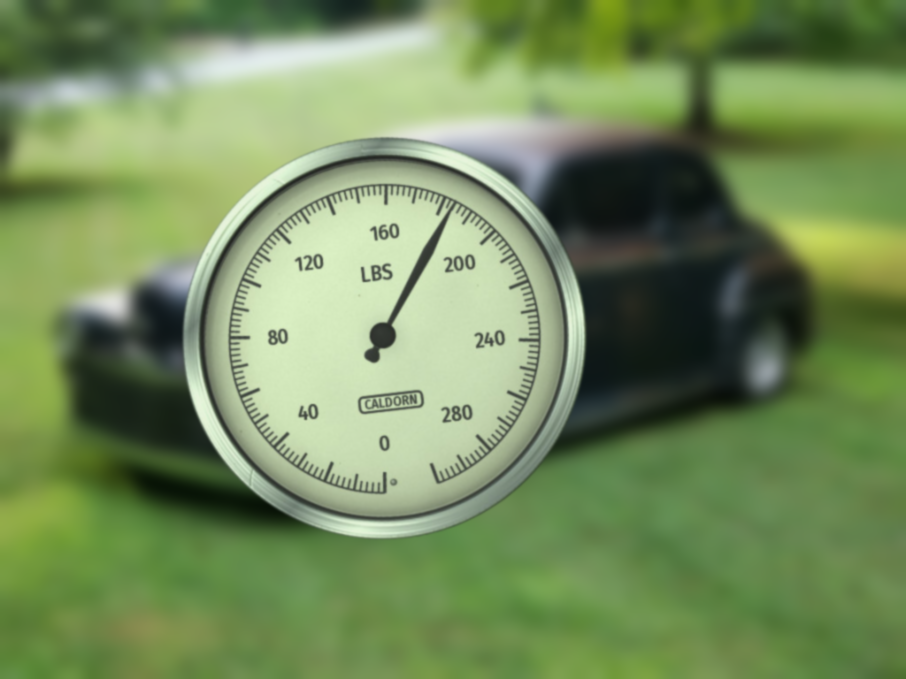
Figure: 184 lb
